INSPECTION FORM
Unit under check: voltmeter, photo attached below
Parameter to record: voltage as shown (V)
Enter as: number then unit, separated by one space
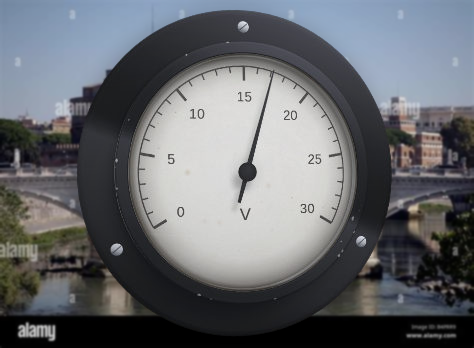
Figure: 17 V
